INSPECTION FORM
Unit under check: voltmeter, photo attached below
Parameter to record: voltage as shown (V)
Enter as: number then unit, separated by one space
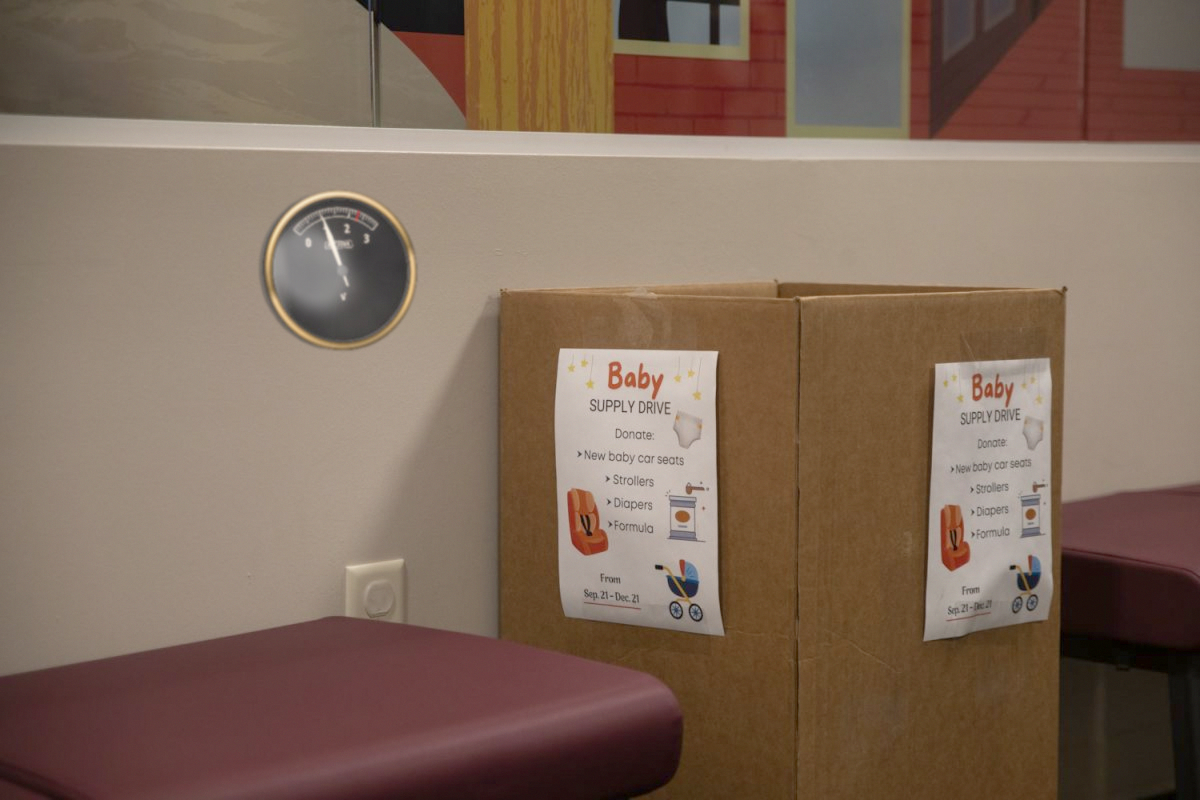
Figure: 1 V
